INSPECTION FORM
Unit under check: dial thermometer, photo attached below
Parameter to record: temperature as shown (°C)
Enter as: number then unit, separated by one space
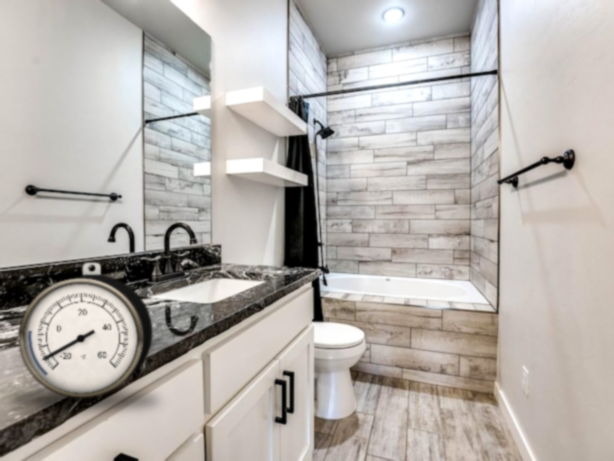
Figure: -15 °C
